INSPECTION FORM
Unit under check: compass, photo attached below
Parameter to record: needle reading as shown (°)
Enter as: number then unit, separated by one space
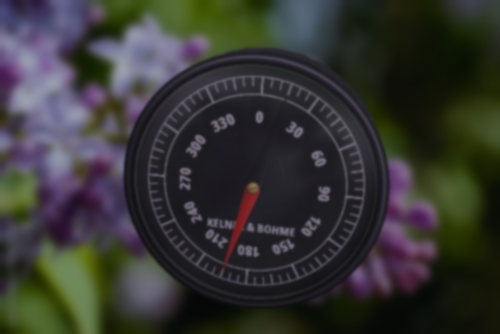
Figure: 195 °
